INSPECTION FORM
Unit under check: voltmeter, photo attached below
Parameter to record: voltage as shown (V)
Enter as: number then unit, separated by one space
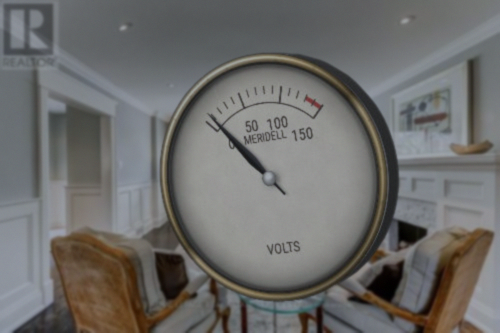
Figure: 10 V
